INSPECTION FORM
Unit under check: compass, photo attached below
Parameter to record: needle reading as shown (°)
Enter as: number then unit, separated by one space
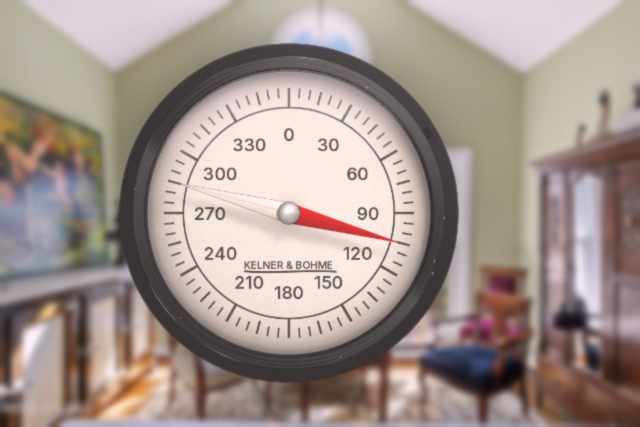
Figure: 105 °
